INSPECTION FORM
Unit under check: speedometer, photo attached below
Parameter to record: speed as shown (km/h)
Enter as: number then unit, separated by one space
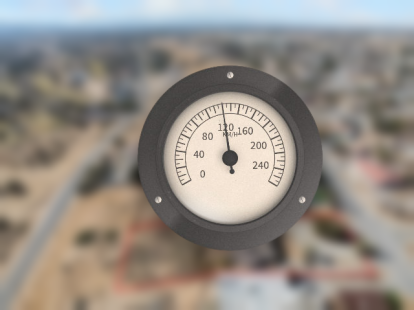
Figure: 120 km/h
